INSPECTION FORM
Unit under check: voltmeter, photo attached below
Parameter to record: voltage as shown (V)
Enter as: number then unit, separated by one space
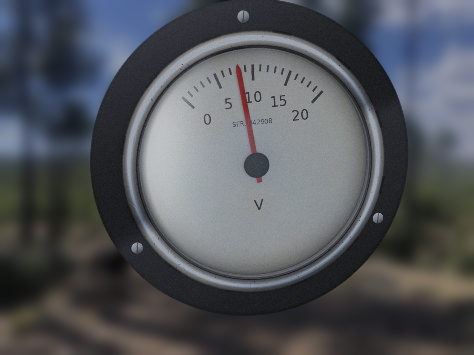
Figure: 8 V
